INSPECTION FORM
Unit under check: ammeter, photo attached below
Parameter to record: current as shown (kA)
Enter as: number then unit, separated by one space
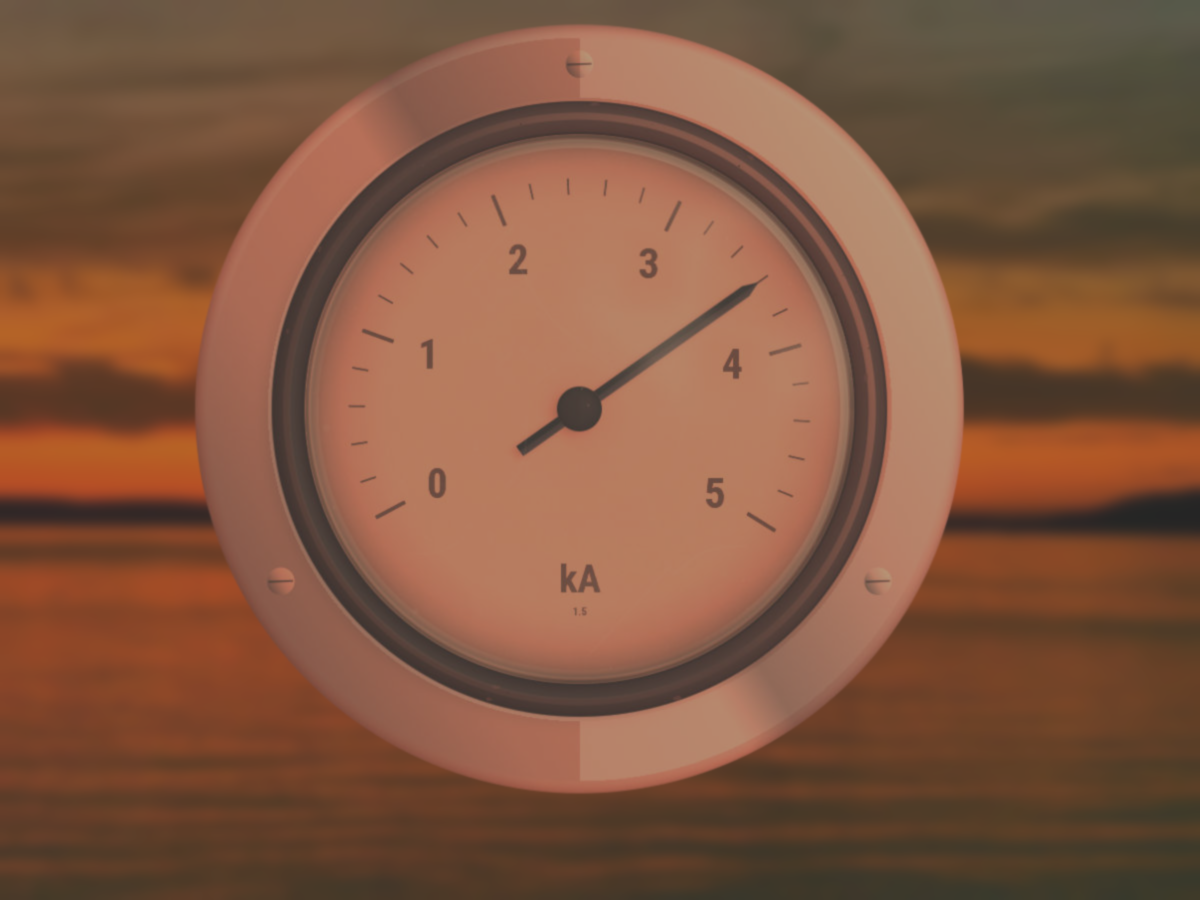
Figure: 3.6 kA
